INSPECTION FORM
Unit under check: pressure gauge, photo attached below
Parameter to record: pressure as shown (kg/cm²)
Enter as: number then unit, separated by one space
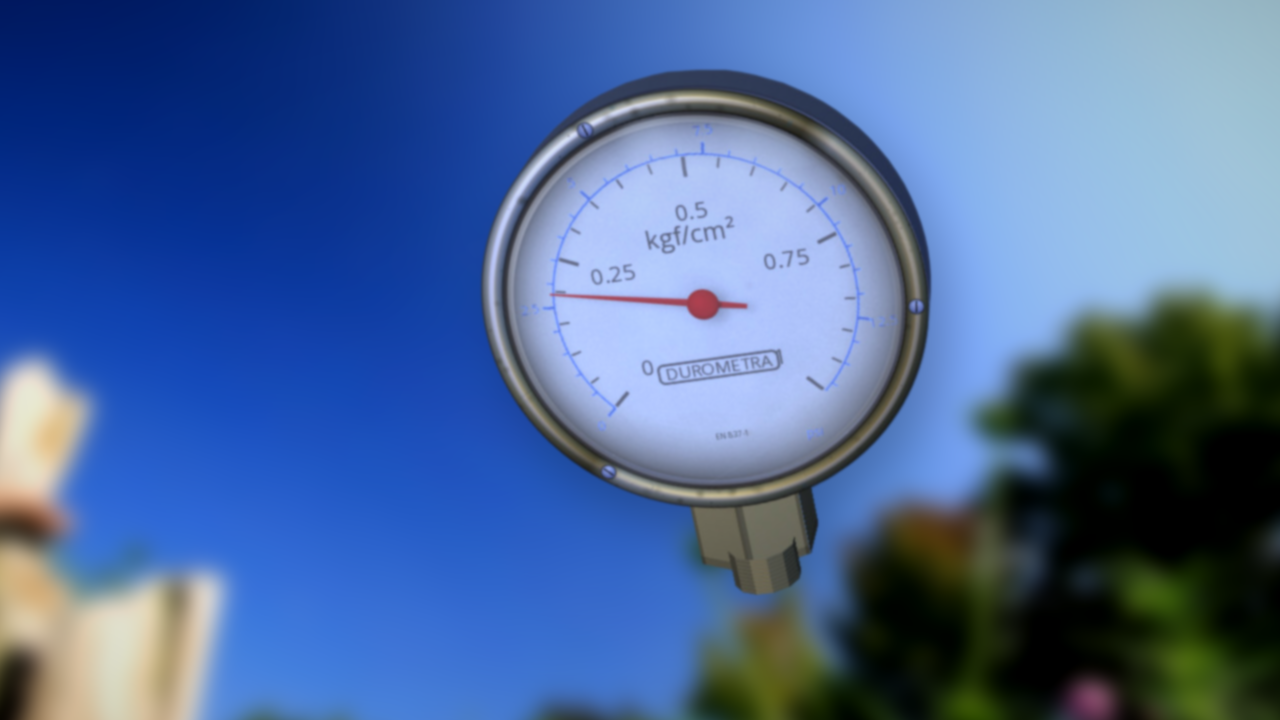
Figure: 0.2 kg/cm²
